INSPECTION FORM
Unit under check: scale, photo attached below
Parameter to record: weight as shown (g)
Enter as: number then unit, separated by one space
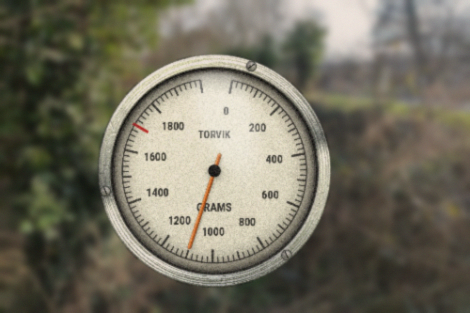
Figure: 1100 g
